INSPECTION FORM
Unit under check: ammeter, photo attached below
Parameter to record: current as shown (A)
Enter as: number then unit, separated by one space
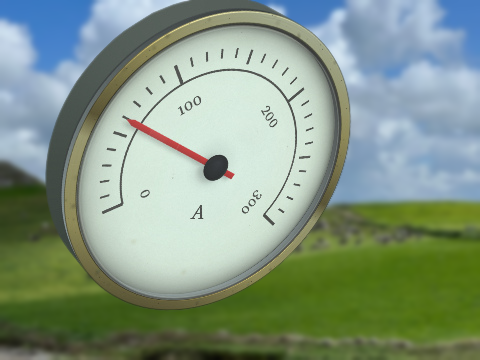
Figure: 60 A
